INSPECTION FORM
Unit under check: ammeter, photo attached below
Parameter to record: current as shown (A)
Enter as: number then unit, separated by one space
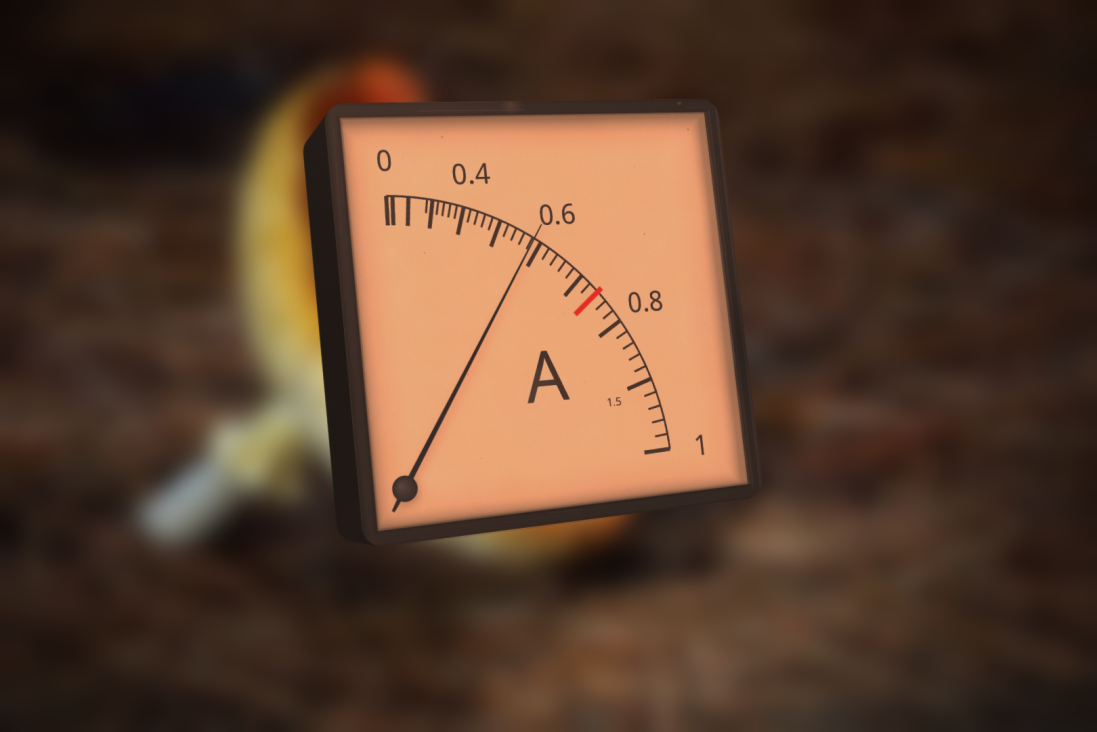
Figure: 0.58 A
